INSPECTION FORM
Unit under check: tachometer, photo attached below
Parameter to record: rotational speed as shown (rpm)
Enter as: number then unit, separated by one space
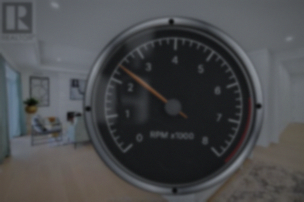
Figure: 2400 rpm
